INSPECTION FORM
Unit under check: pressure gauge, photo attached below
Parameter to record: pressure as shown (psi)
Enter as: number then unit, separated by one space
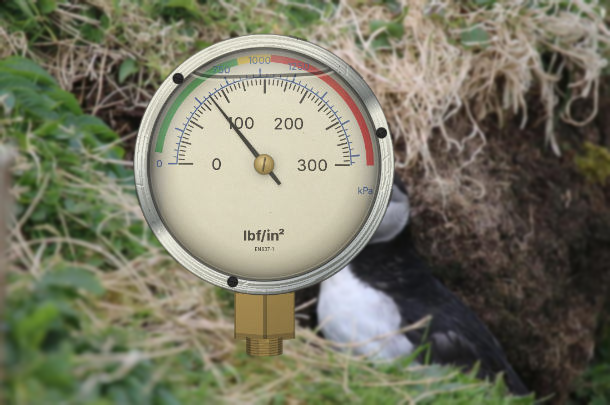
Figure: 85 psi
